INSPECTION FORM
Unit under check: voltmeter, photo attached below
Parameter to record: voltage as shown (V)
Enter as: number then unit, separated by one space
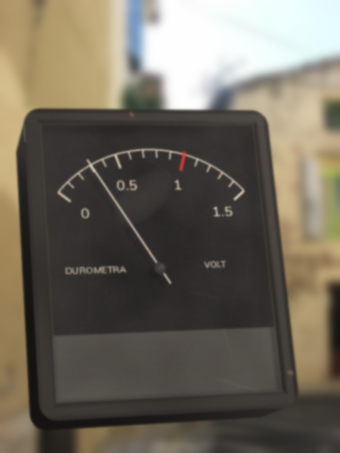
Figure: 0.3 V
